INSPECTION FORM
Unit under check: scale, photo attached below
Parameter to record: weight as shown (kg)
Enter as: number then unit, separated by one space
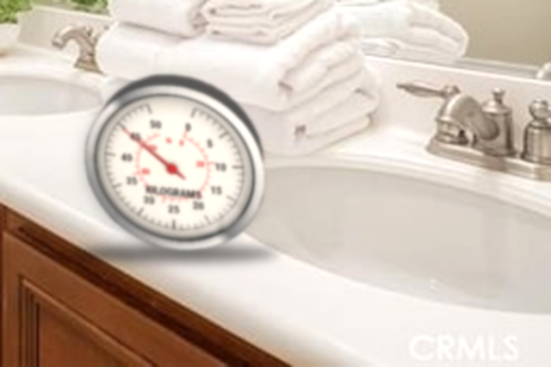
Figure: 45 kg
